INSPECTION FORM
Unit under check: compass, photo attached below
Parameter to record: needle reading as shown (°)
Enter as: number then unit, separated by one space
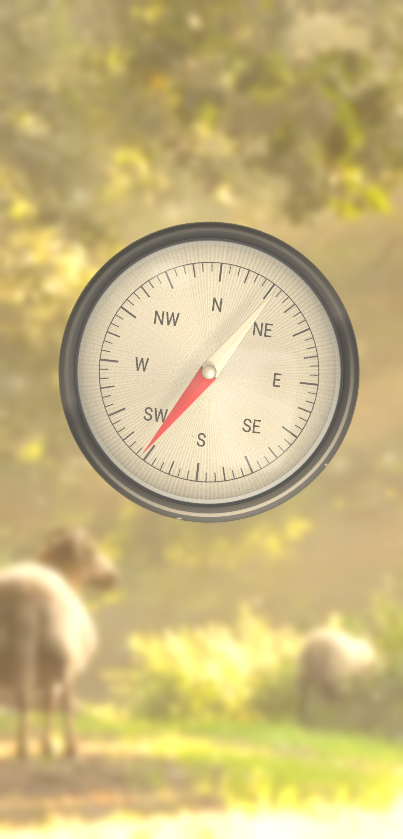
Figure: 212.5 °
